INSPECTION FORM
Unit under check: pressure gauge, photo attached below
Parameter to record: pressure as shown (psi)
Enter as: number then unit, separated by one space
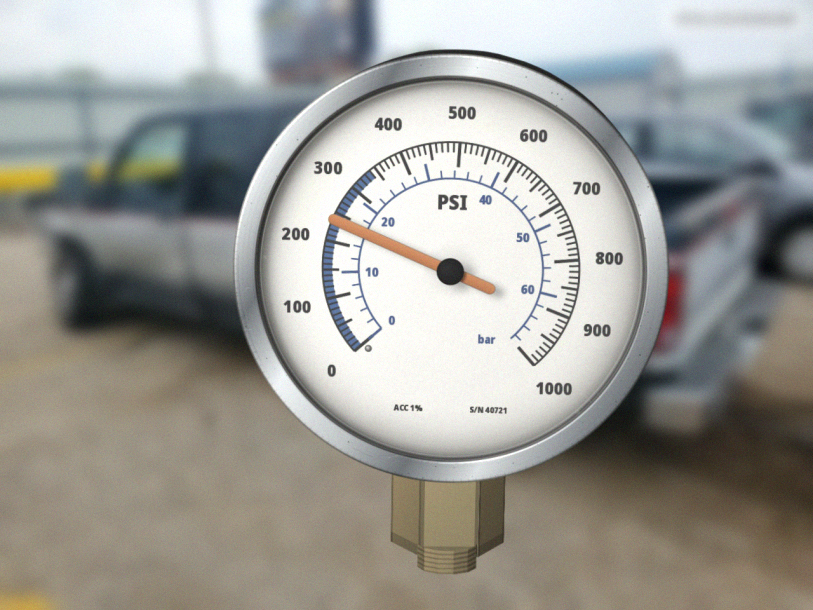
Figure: 240 psi
